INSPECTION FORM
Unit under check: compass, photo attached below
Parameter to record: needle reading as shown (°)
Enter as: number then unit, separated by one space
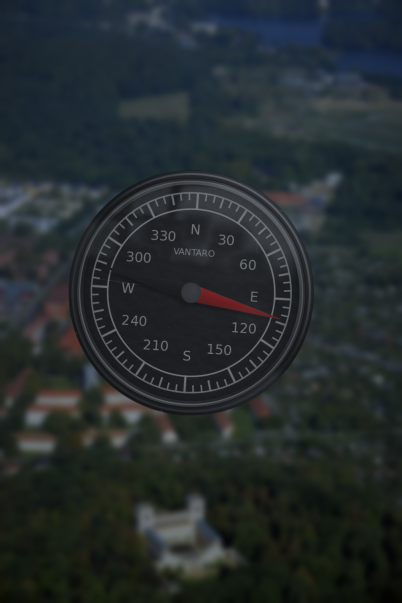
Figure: 102.5 °
